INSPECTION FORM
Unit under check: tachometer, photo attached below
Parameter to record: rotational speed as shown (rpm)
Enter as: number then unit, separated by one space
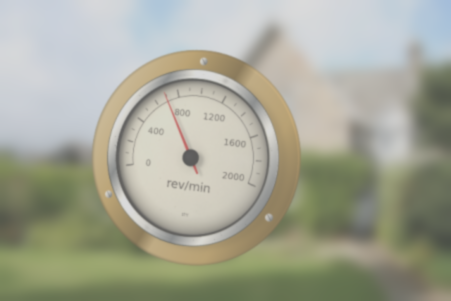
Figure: 700 rpm
